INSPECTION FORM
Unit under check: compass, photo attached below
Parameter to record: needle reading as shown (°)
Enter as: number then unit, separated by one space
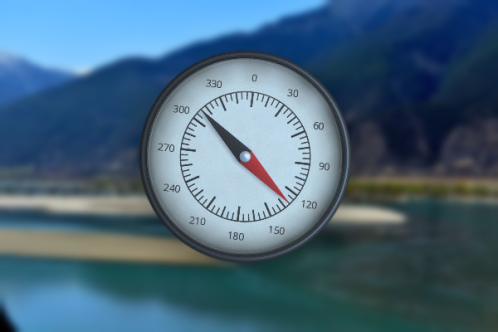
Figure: 130 °
